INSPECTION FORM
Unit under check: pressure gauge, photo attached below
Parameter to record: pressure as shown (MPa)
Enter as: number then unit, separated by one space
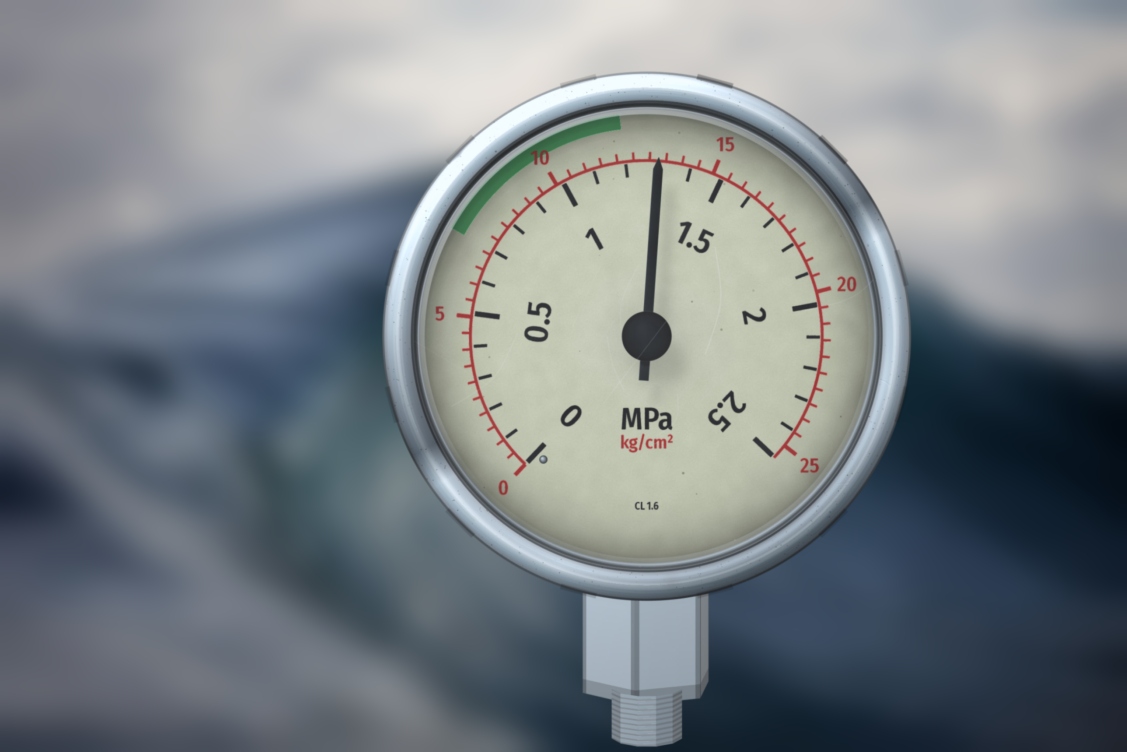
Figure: 1.3 MPa
